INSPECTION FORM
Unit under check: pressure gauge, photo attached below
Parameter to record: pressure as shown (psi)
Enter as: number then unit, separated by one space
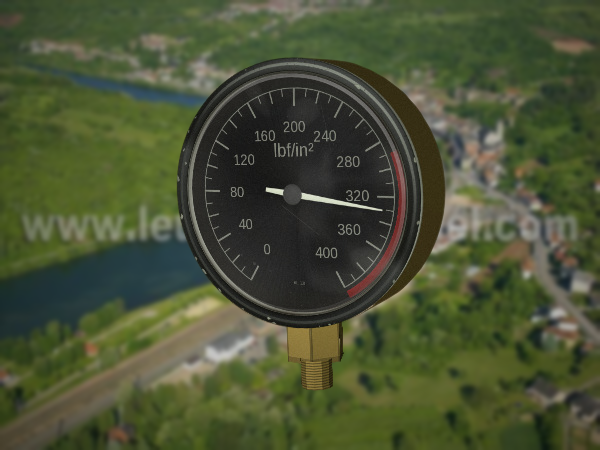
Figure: 330 psi
